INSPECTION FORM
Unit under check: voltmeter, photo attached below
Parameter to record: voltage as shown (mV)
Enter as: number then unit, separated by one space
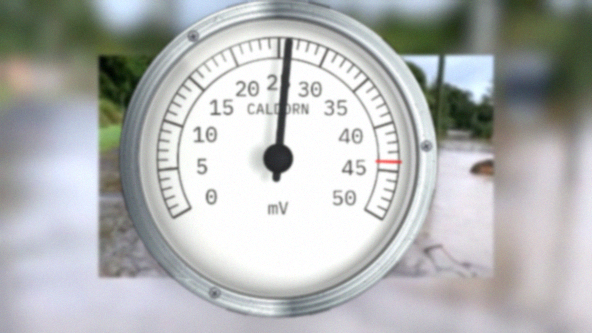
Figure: 26 mV
